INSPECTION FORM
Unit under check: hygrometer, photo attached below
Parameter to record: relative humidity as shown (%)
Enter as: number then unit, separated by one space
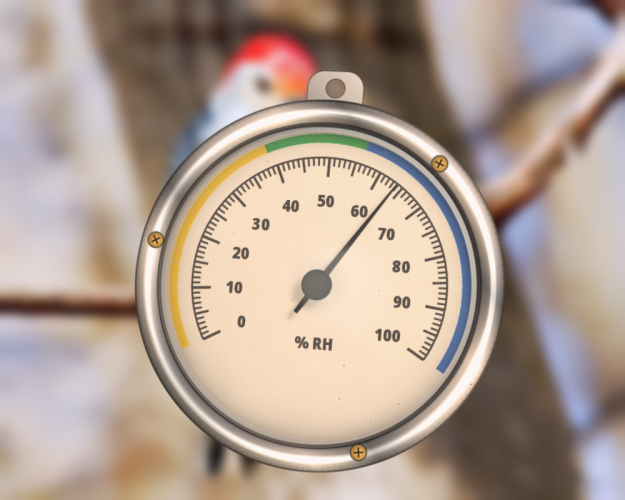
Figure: 64 %
